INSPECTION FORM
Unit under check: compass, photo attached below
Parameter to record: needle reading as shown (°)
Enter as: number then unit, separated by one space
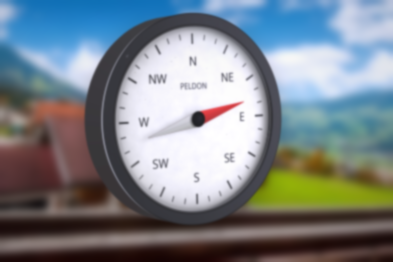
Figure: 75 °
